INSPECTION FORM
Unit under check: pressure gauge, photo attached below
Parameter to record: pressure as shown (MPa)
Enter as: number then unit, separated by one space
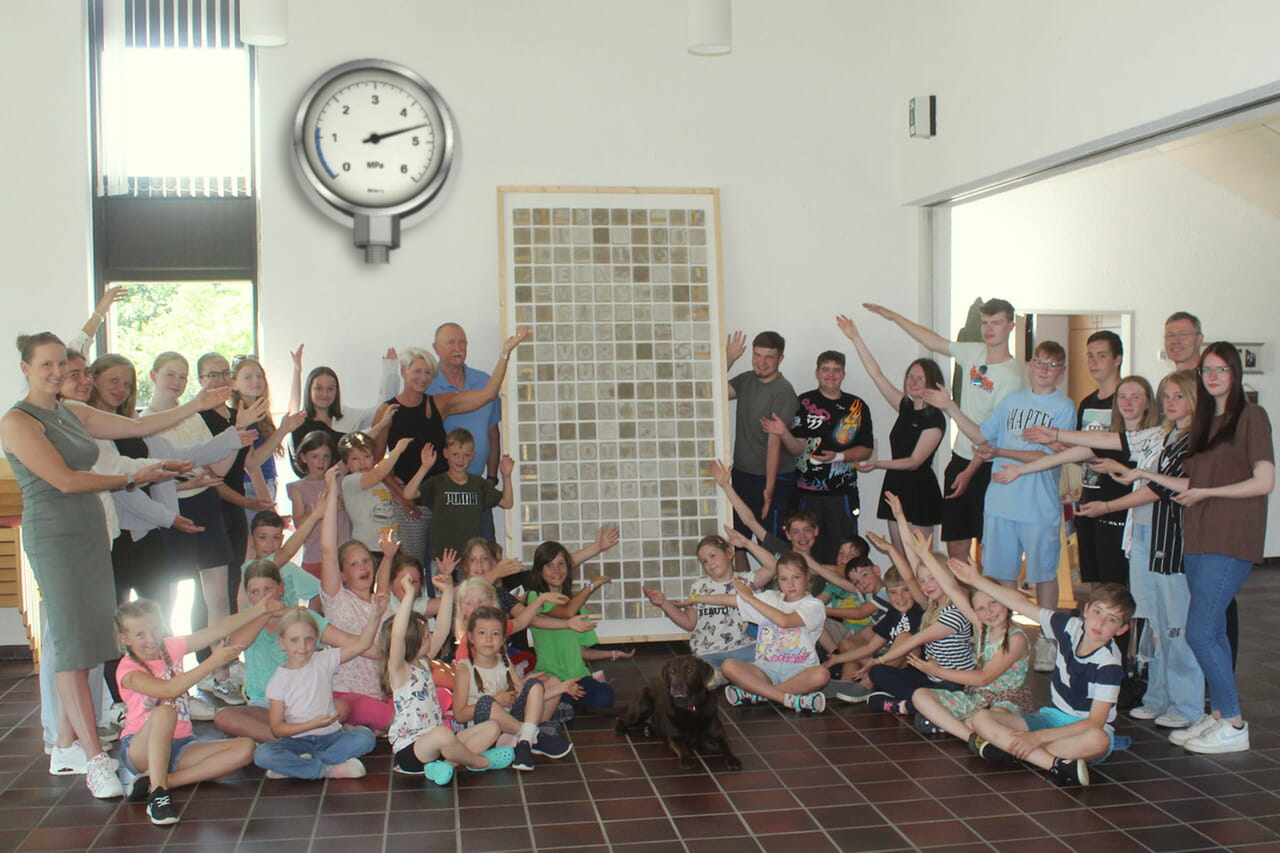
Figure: 4.6 MPa
